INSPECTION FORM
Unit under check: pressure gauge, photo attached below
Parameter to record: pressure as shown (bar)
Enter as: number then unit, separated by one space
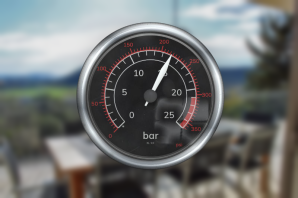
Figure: 15 bar
